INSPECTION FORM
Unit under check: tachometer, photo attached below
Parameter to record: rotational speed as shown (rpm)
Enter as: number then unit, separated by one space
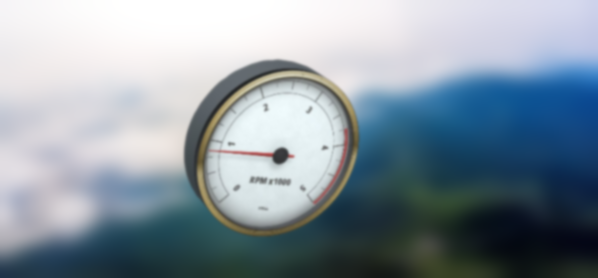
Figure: 875 rpm
